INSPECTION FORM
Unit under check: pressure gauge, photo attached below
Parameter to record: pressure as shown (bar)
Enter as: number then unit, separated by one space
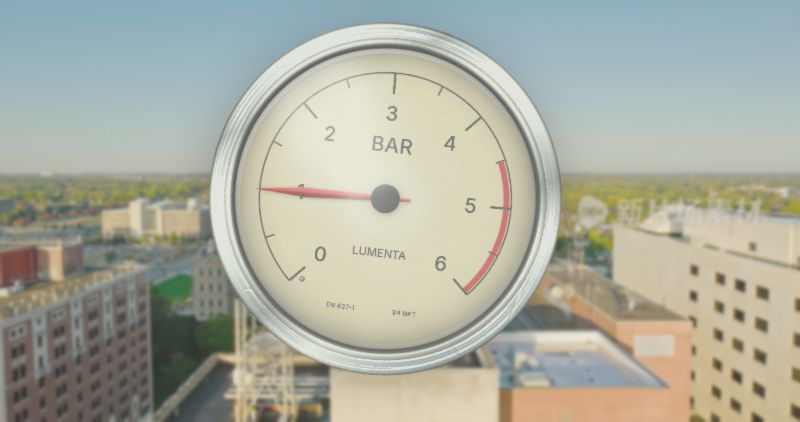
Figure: 1 bar
